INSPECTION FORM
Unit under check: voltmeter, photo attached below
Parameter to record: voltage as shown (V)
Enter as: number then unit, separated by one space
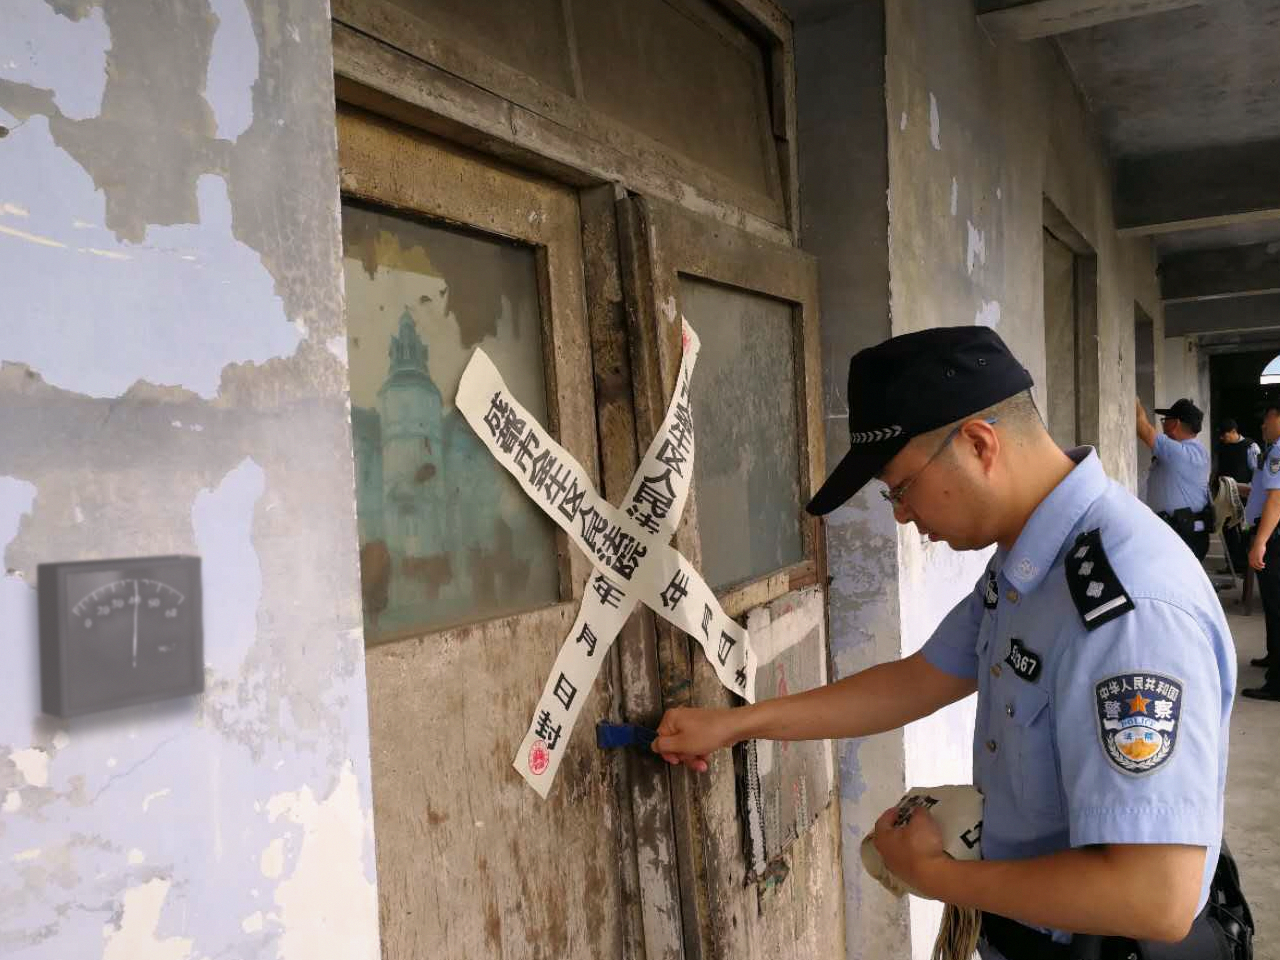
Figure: 40 V
